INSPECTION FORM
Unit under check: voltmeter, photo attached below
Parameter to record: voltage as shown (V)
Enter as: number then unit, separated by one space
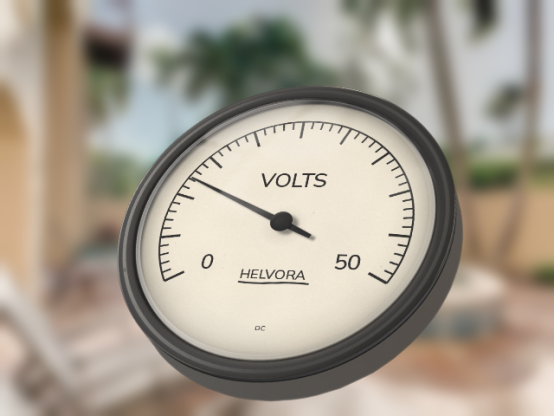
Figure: 12 V
